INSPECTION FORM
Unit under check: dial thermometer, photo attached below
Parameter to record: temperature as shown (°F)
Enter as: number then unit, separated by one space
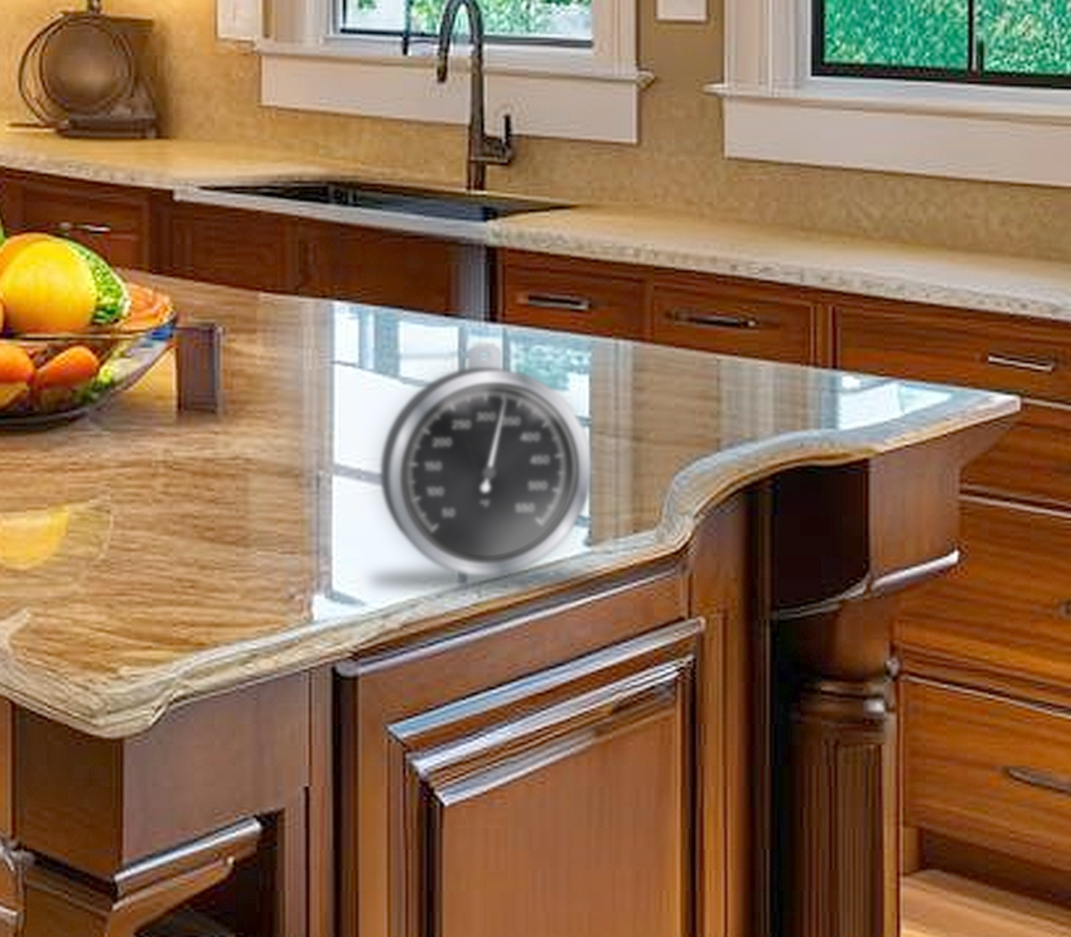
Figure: 325 °F
